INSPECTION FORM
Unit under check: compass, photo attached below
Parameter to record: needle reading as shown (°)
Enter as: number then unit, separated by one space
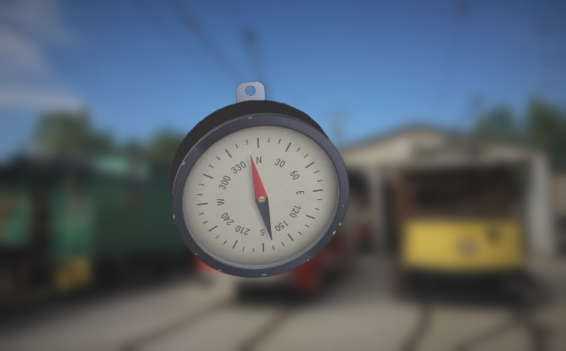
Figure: 350 °
